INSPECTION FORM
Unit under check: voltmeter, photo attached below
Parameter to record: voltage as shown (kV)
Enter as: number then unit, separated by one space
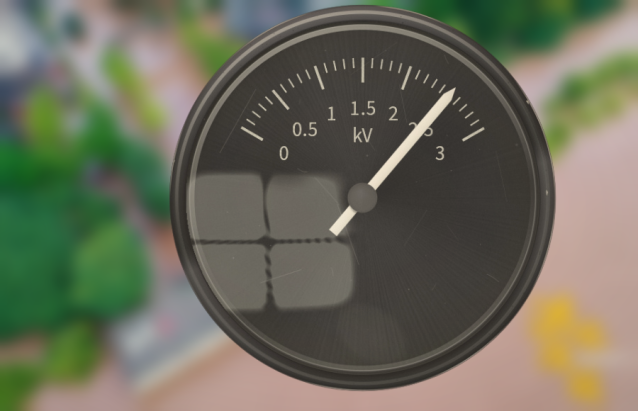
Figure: 2.5 kV
